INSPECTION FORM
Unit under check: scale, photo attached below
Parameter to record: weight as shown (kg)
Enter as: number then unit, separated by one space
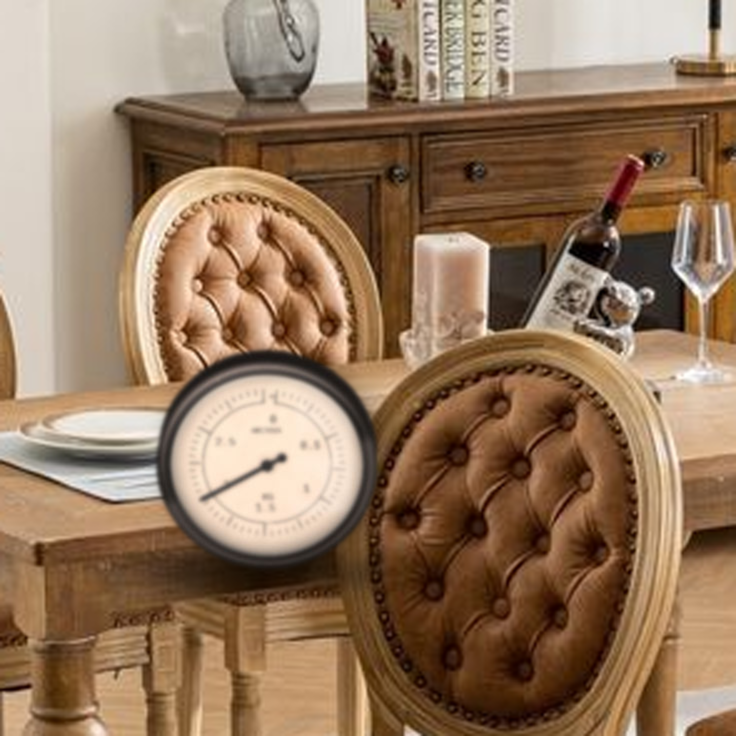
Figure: 2 kg
